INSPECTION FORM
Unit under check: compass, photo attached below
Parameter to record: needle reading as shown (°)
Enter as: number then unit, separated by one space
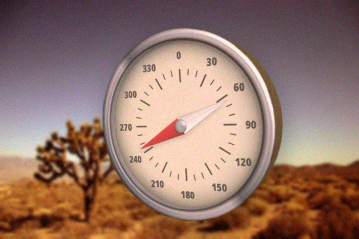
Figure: 245 °
